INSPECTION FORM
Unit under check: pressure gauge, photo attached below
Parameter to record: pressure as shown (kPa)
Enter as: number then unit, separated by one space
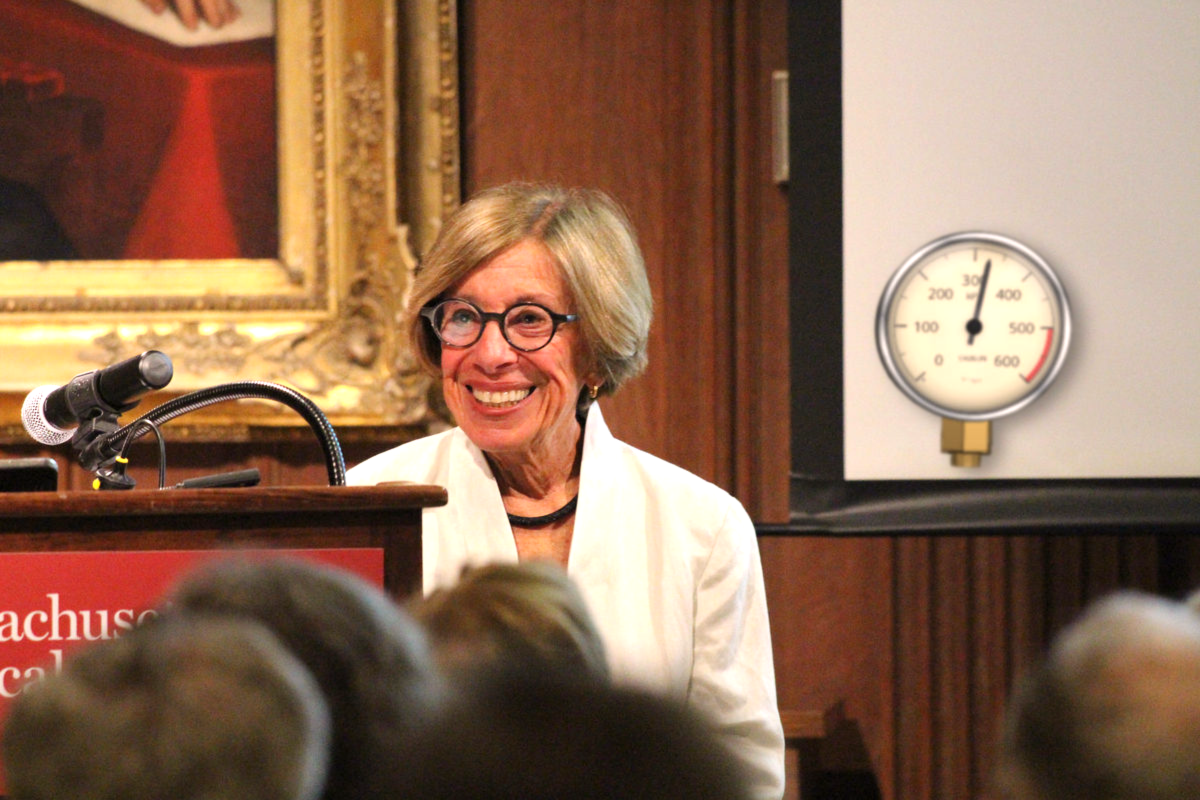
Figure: 325 kPa
